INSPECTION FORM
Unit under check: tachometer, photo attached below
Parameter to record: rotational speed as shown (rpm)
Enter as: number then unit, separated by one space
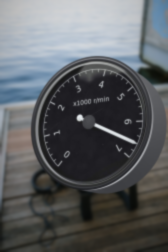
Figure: 6600 rpm
